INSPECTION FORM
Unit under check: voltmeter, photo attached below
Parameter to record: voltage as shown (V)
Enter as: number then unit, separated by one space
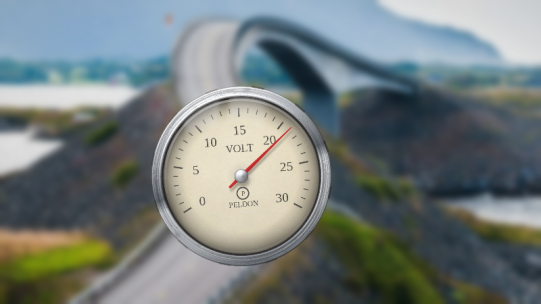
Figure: 21 V
